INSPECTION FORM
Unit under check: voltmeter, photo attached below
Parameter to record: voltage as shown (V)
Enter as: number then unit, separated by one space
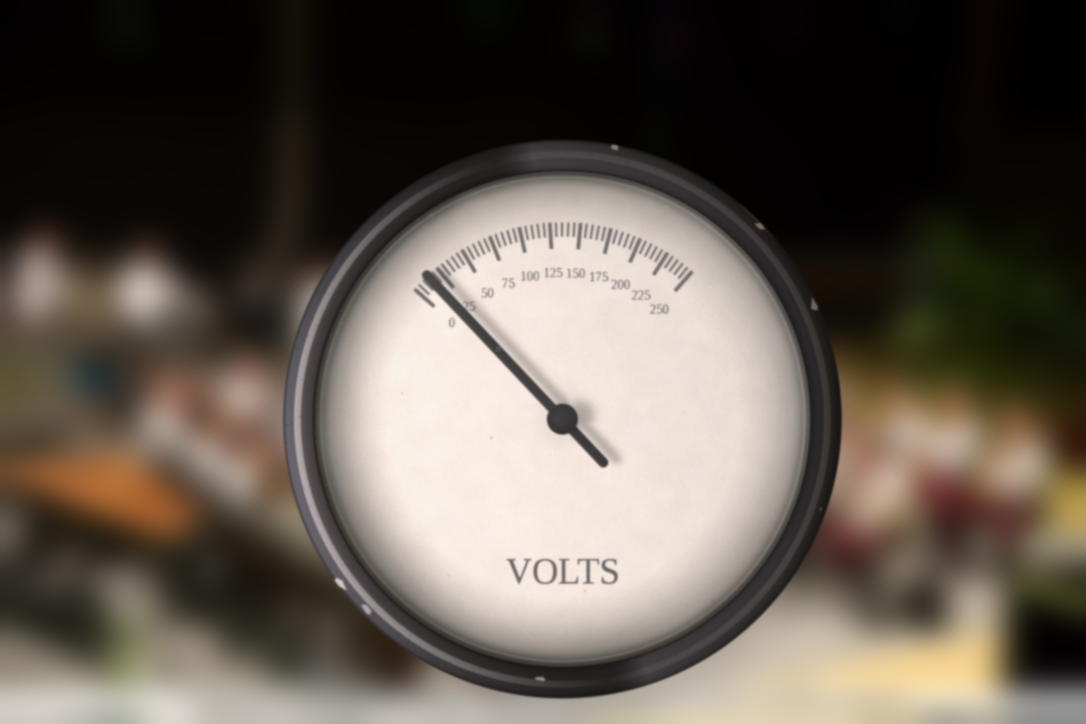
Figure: 15 V
